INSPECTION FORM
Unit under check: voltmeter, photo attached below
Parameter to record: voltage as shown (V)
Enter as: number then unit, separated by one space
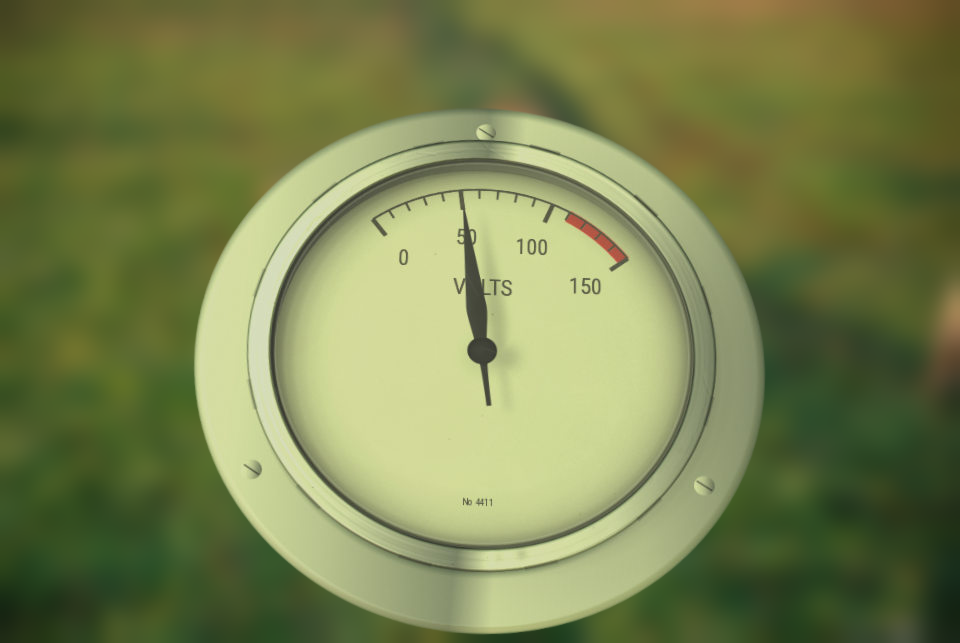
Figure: 50 V
